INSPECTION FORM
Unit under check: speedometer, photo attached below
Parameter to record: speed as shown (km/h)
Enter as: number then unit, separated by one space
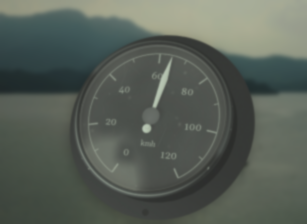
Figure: 65 km/h
